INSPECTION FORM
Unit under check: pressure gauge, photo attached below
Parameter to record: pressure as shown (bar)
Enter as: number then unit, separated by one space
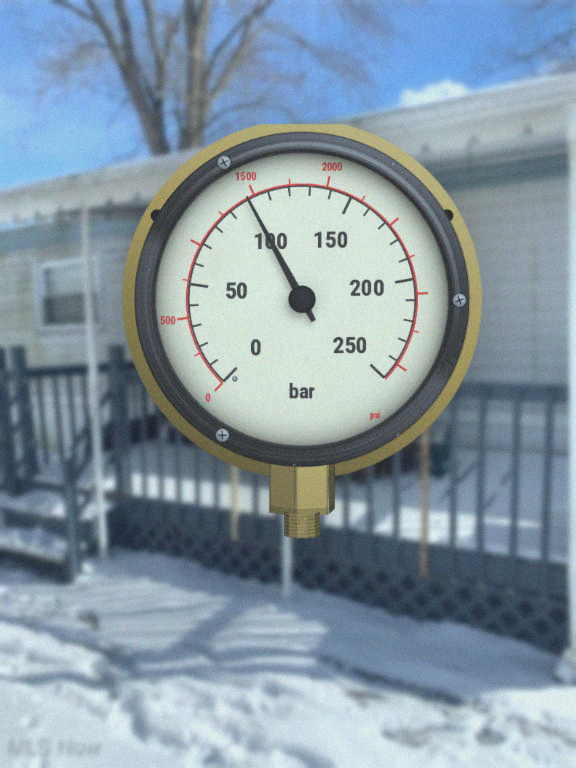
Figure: 100 bar
